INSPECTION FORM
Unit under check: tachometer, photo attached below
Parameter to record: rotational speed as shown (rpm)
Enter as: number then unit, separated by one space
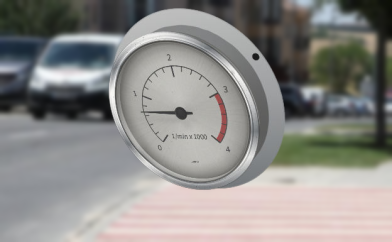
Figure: 700 rpm
